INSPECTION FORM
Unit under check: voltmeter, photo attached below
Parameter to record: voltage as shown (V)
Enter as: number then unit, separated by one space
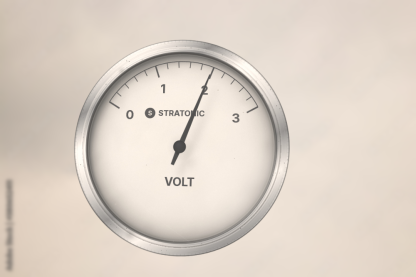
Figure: 2 V
